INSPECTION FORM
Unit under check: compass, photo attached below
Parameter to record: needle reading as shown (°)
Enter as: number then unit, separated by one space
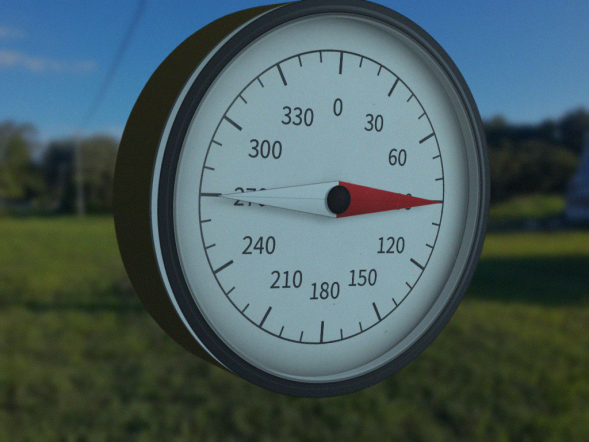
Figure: 90 °
